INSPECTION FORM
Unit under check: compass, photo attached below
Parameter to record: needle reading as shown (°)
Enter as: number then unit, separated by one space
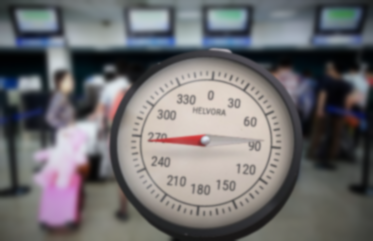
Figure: 265 °
